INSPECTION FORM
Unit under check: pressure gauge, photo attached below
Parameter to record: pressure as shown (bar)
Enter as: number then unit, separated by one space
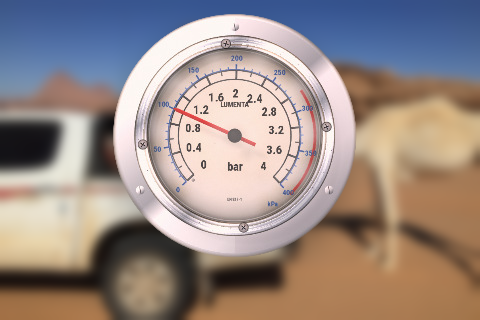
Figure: 1 bar
